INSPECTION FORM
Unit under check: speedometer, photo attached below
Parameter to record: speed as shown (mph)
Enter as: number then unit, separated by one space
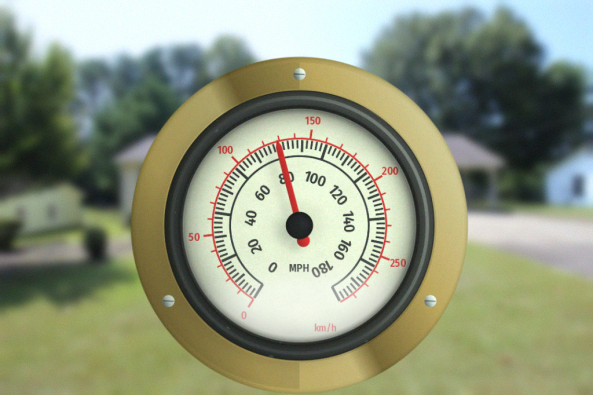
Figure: 80 mph
